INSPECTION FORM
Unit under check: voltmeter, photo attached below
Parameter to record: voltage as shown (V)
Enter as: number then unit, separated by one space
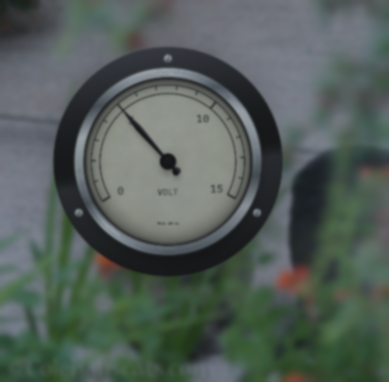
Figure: 5 V
